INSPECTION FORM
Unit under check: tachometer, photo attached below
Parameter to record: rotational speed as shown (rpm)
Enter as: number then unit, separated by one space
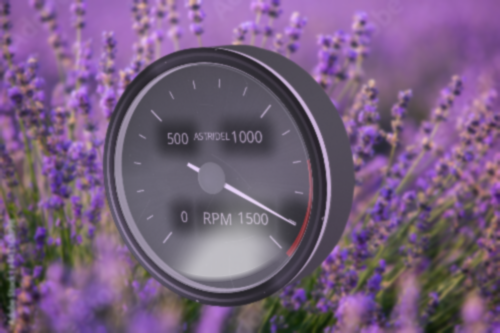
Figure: 1400 rpm
